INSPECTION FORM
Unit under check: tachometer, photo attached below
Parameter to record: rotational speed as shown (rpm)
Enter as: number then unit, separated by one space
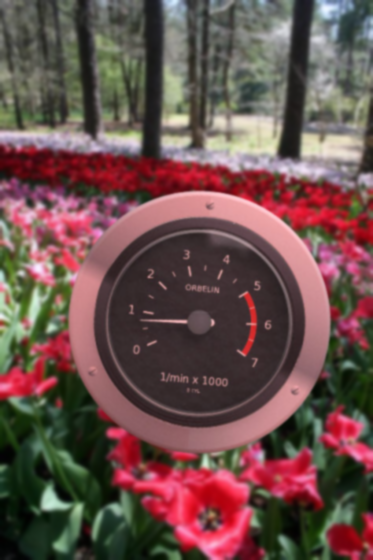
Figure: 750 rpm
